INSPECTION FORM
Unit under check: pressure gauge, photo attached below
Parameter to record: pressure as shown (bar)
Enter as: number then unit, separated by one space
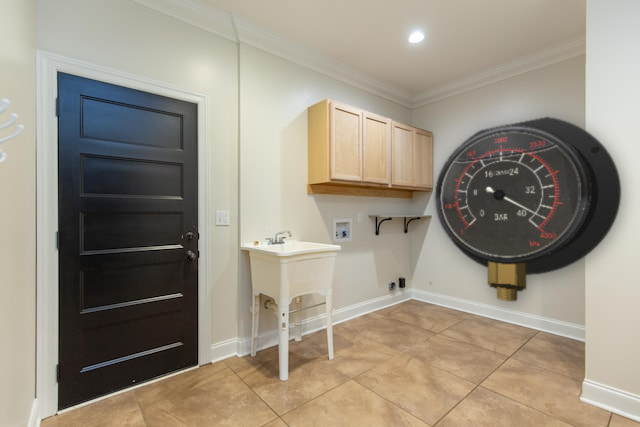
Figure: 38 bar
